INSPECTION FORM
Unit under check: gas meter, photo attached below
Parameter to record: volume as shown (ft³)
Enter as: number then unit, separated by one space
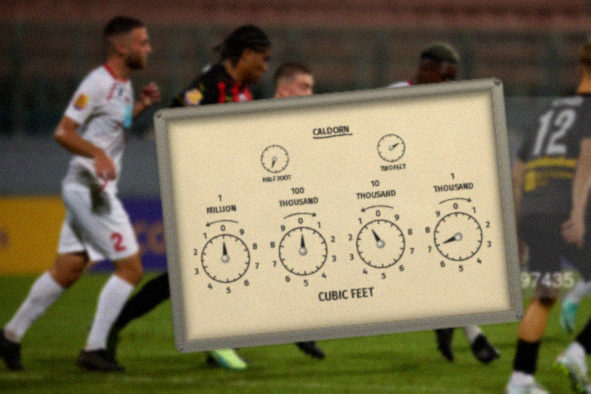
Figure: 700 ft³
